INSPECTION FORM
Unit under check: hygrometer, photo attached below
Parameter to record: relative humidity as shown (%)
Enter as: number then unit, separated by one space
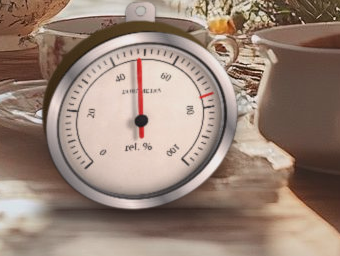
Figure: 48 %
